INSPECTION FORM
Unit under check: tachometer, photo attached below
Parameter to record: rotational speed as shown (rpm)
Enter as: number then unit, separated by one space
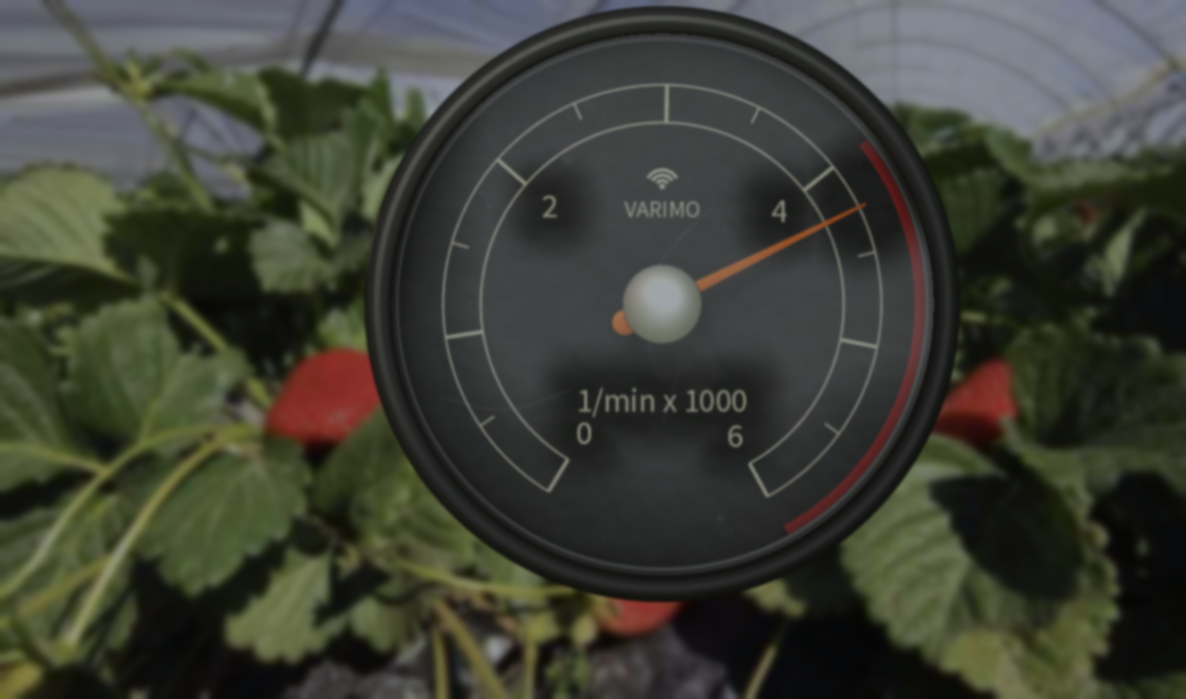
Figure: 4250 rpm
